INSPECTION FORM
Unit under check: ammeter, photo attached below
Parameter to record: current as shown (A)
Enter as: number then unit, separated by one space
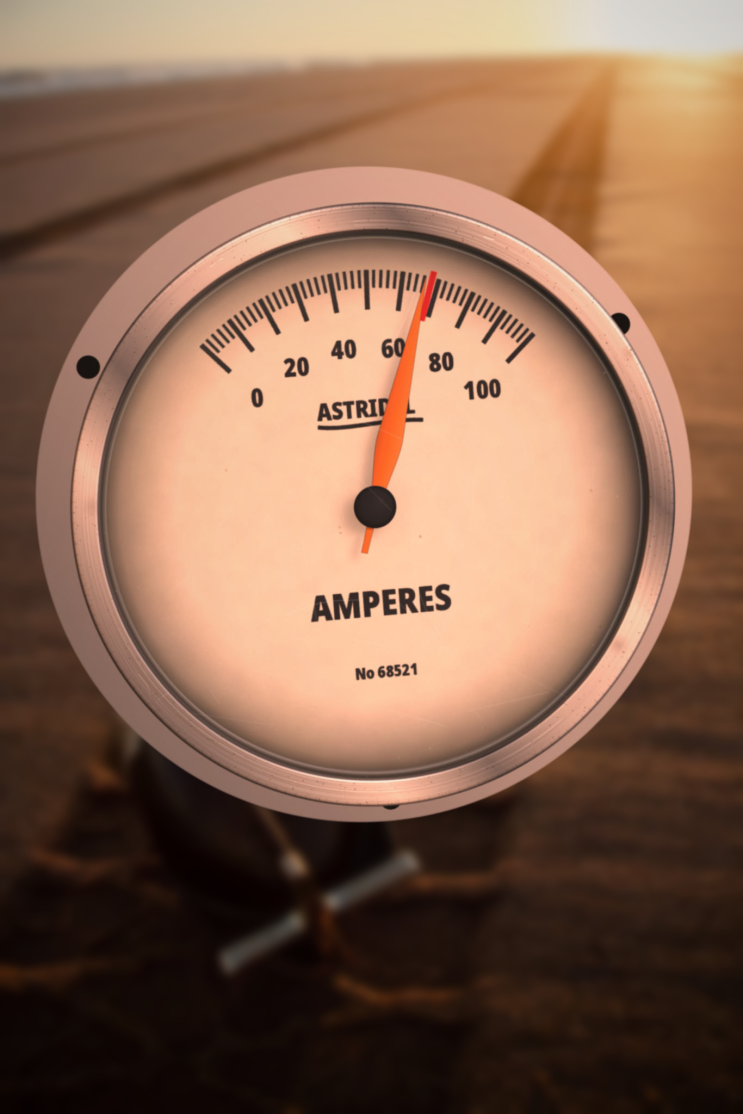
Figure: 66 A
